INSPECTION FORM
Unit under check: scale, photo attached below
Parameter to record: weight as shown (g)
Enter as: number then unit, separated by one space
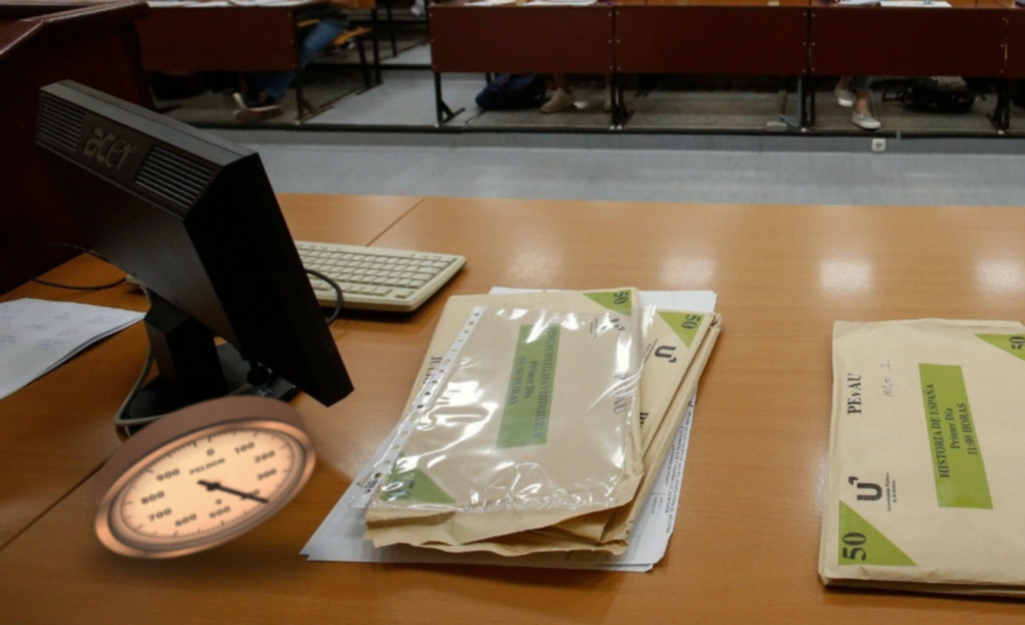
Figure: 400 g
